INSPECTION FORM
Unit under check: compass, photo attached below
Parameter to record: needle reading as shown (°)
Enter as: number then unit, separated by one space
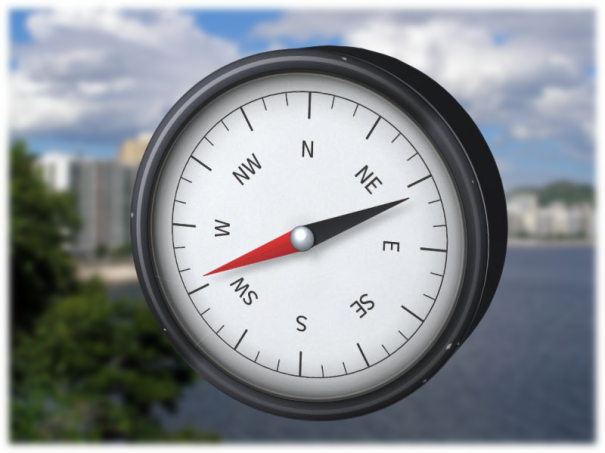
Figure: 245 °
